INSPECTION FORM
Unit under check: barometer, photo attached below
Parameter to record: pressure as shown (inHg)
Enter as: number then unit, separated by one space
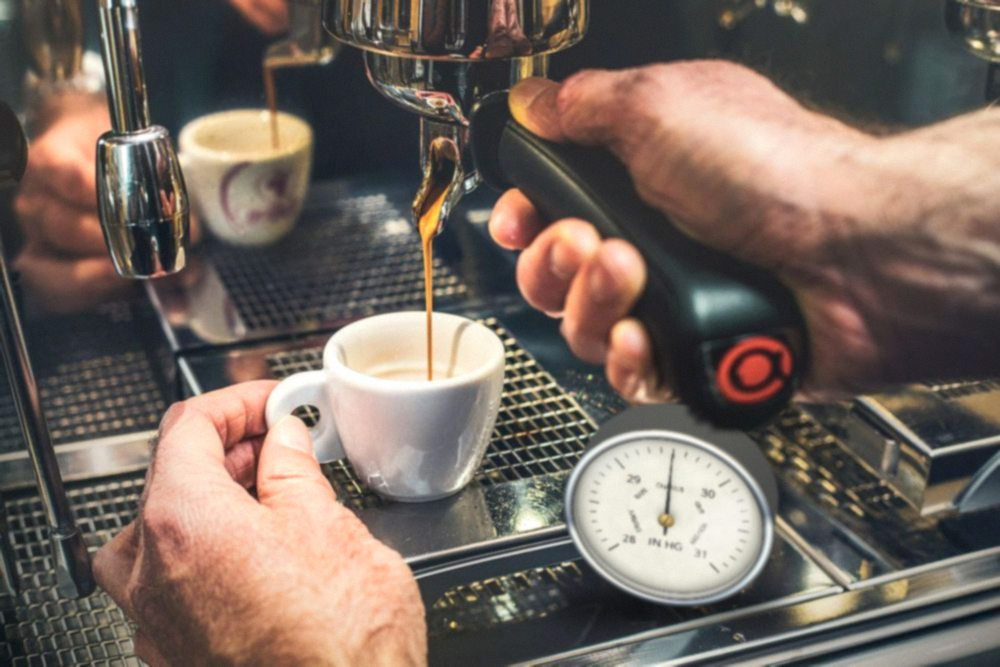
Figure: 29.5 inHg
